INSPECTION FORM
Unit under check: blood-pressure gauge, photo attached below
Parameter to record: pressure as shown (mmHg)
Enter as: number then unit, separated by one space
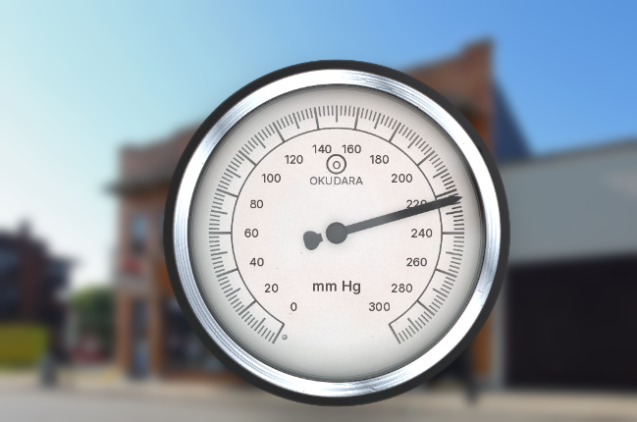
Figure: 224 mmHg
